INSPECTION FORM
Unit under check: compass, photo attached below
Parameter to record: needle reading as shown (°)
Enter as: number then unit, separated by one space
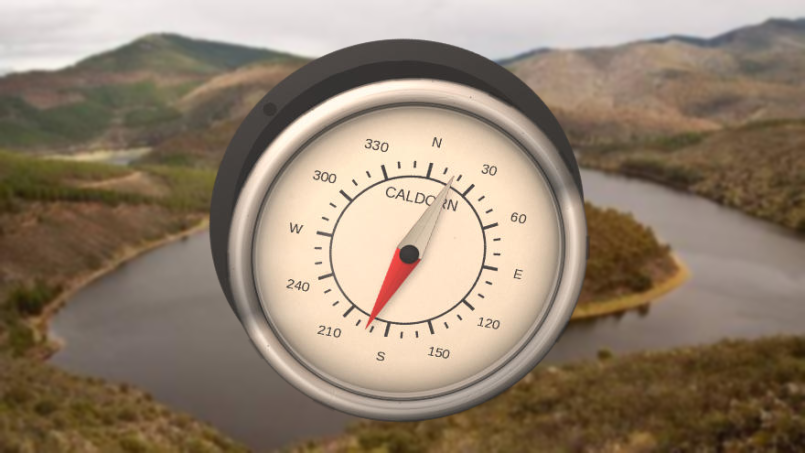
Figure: 195 °
